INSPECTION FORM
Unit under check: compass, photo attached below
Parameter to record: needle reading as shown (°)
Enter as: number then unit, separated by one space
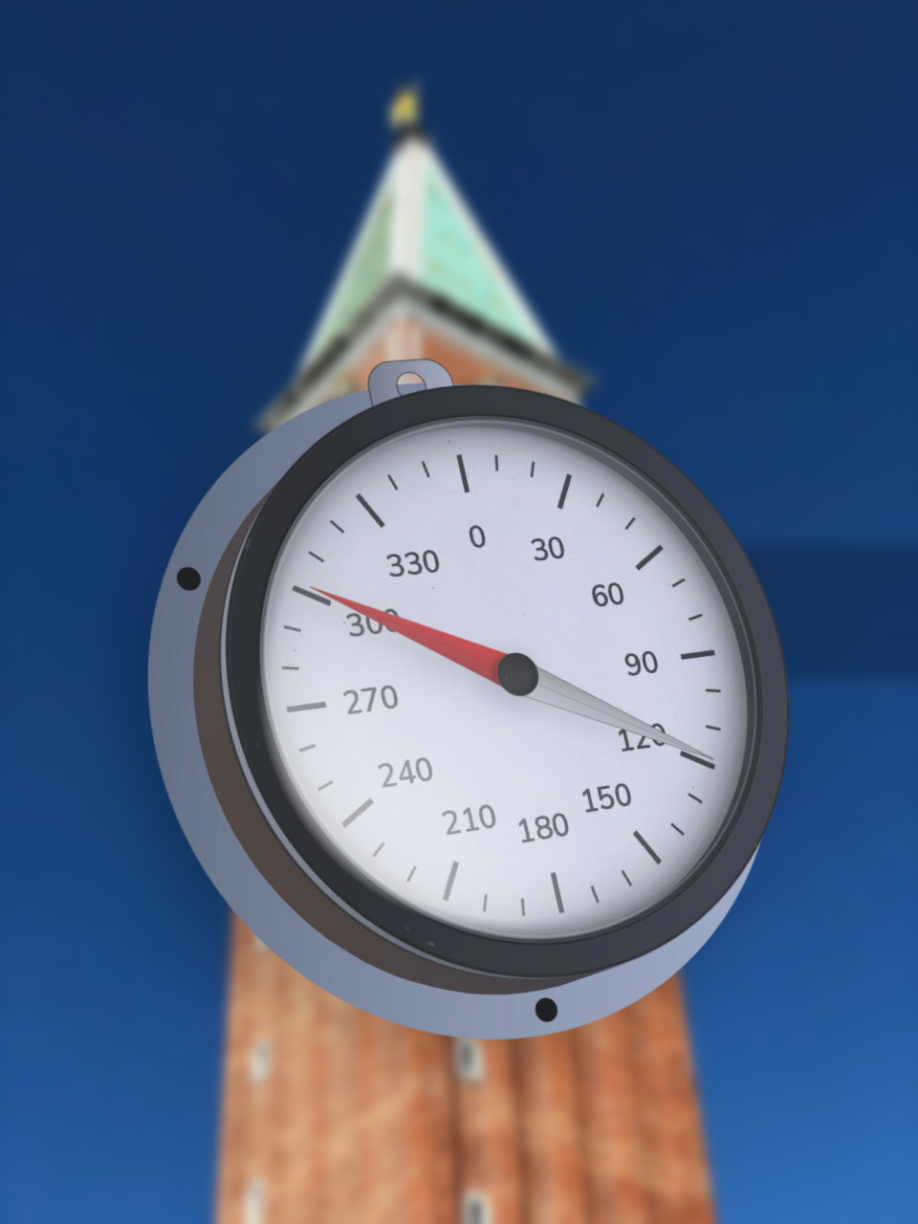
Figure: 300 °
